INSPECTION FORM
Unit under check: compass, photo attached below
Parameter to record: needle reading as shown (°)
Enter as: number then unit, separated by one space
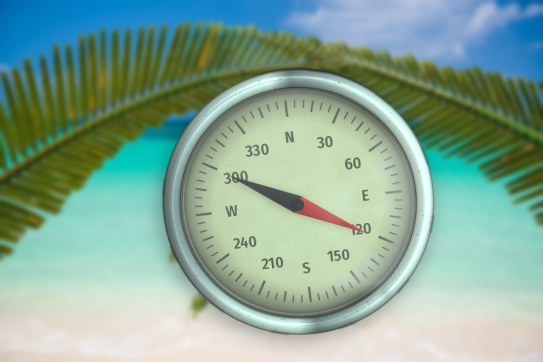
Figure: 120 °
